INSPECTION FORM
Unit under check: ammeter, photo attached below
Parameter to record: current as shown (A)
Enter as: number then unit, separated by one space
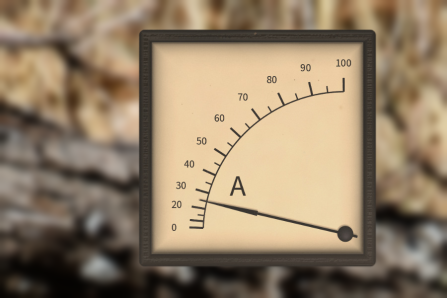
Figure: 25 A
